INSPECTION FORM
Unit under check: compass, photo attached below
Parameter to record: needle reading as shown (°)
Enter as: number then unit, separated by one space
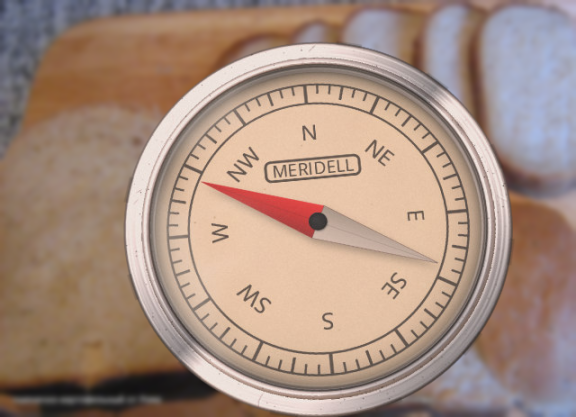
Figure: 295 °
